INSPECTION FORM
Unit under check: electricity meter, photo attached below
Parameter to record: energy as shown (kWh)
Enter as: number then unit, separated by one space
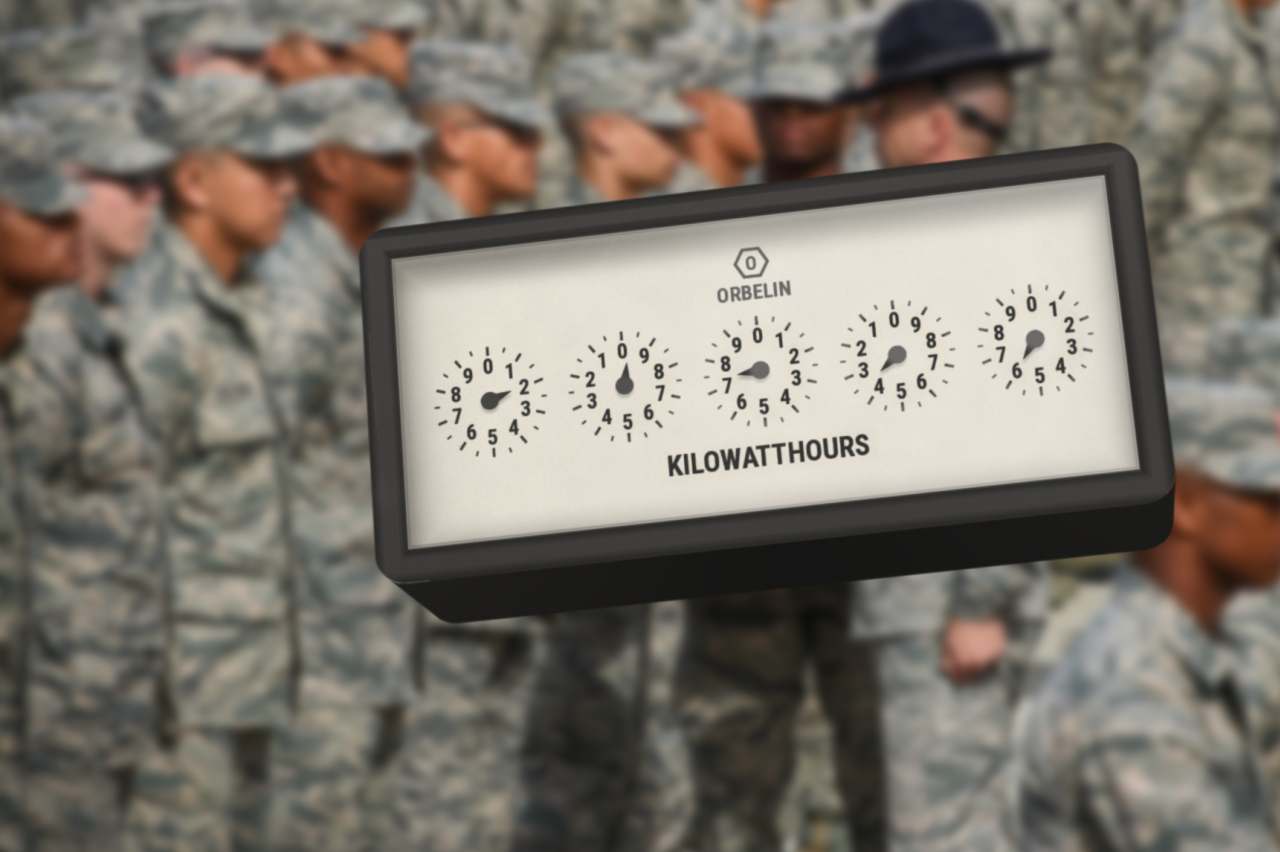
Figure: 19736 kWh
